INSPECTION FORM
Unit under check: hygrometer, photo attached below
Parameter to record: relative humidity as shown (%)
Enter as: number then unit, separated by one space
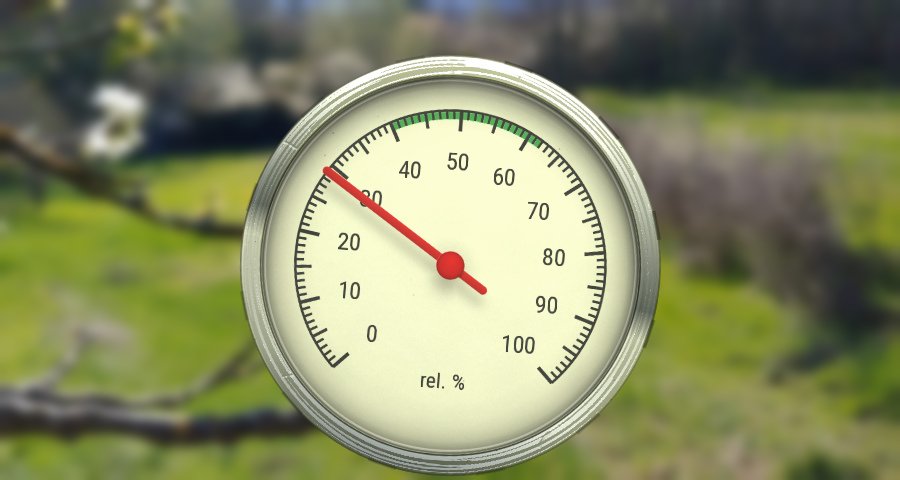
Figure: 29 %
